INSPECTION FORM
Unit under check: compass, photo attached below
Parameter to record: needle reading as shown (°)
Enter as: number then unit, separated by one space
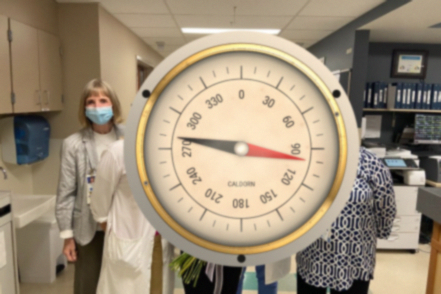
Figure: 100 °
